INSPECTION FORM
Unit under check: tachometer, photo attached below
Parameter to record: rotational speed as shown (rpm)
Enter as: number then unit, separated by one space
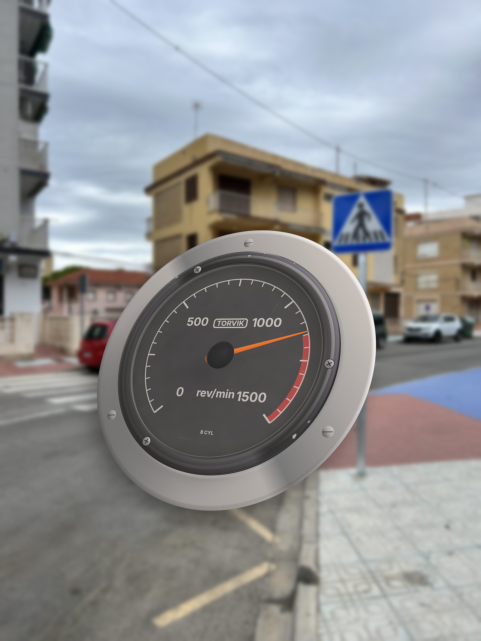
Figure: 1150 rpm
